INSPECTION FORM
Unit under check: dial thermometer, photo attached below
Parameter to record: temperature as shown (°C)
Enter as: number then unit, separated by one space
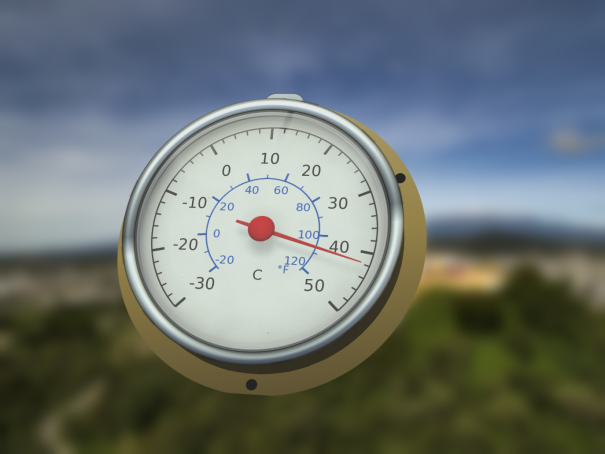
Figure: 42 °C
